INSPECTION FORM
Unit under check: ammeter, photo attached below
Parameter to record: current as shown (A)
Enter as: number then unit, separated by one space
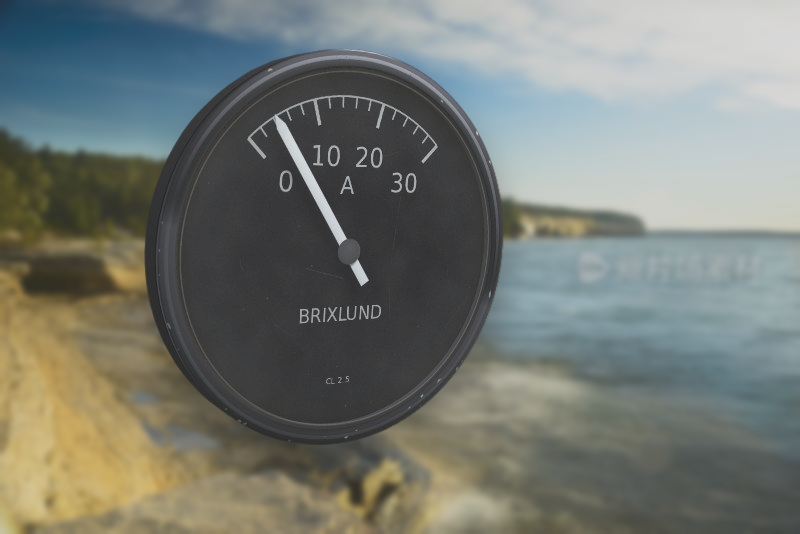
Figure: 4 A
